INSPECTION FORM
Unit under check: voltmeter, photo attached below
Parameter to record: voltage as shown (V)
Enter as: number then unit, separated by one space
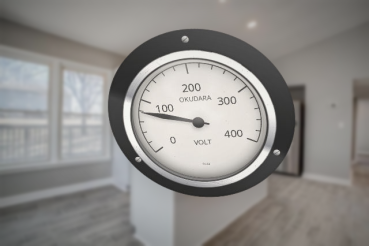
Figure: 80 V
